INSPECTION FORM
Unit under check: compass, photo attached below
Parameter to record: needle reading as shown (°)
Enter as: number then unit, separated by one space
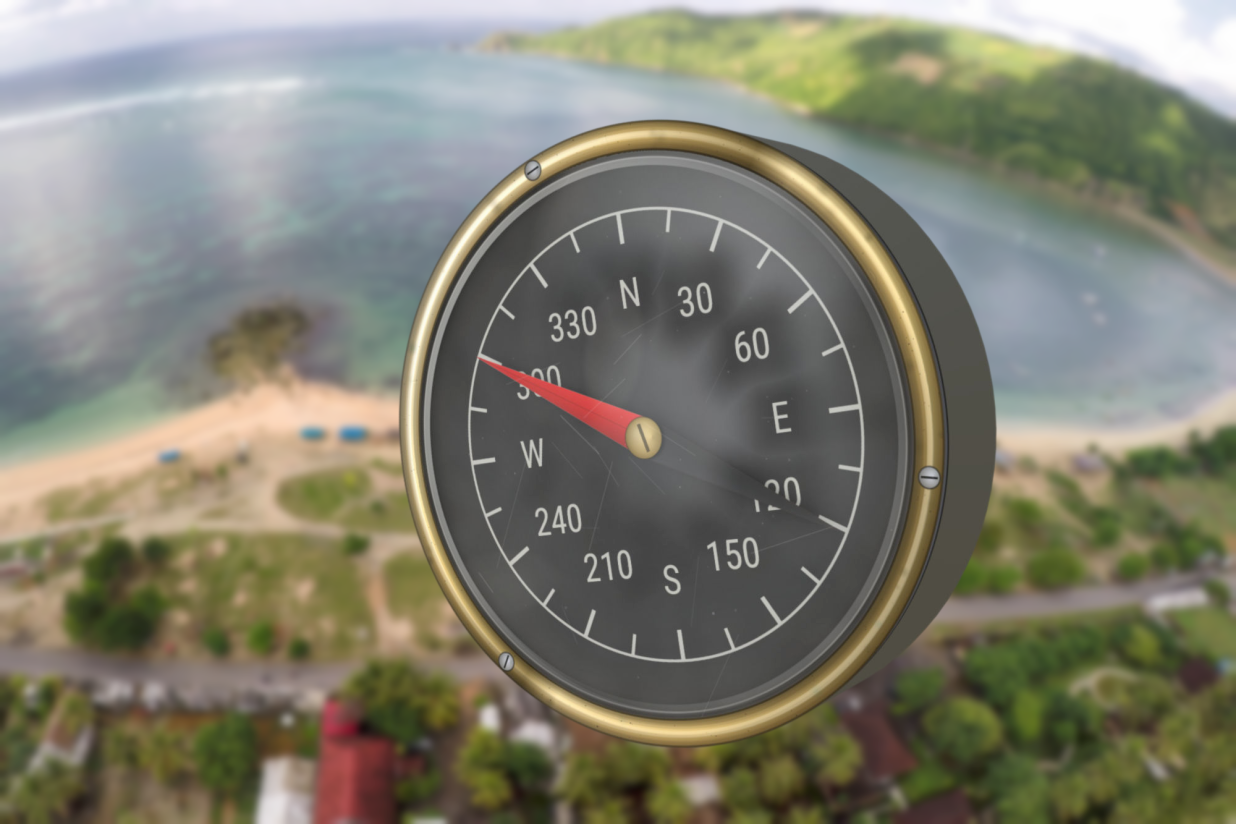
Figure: 300 °
